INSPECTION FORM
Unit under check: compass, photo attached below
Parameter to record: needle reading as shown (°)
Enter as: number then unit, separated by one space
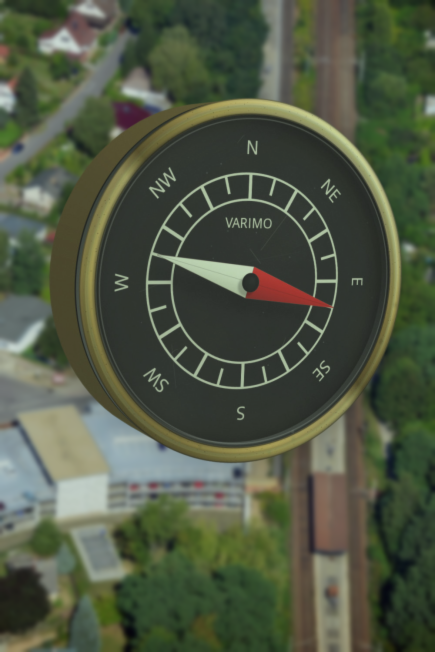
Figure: 105 °
